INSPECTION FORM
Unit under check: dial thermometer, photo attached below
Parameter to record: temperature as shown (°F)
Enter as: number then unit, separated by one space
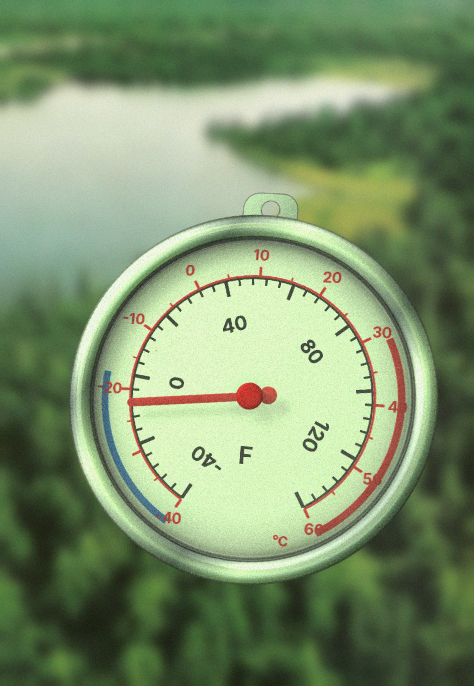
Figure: -8 °F
